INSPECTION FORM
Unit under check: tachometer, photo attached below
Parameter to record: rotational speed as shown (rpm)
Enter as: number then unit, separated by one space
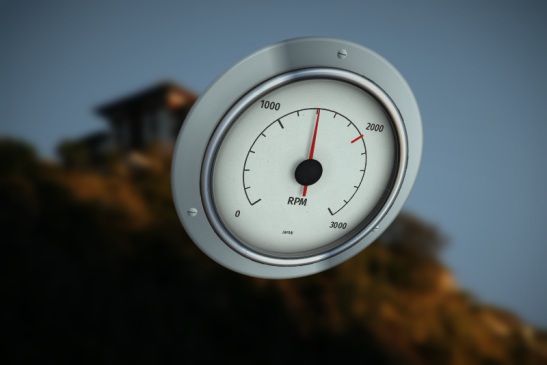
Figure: 1400 rpm
